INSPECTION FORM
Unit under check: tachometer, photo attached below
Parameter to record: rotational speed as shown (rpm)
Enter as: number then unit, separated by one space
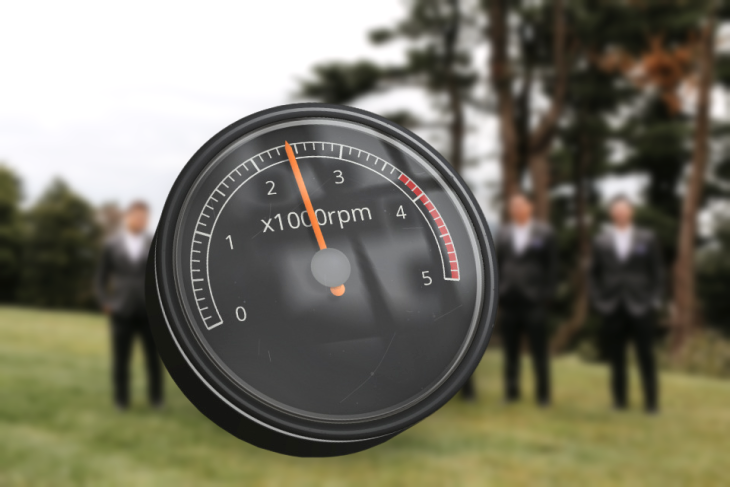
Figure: 2400 rpm
